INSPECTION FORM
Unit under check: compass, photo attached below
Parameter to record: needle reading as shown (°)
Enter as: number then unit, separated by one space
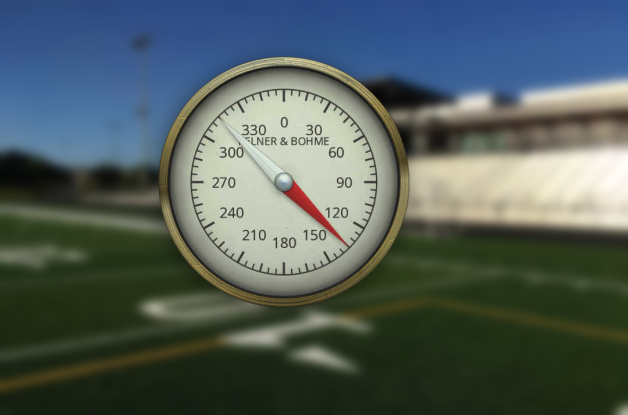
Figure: 135 °
